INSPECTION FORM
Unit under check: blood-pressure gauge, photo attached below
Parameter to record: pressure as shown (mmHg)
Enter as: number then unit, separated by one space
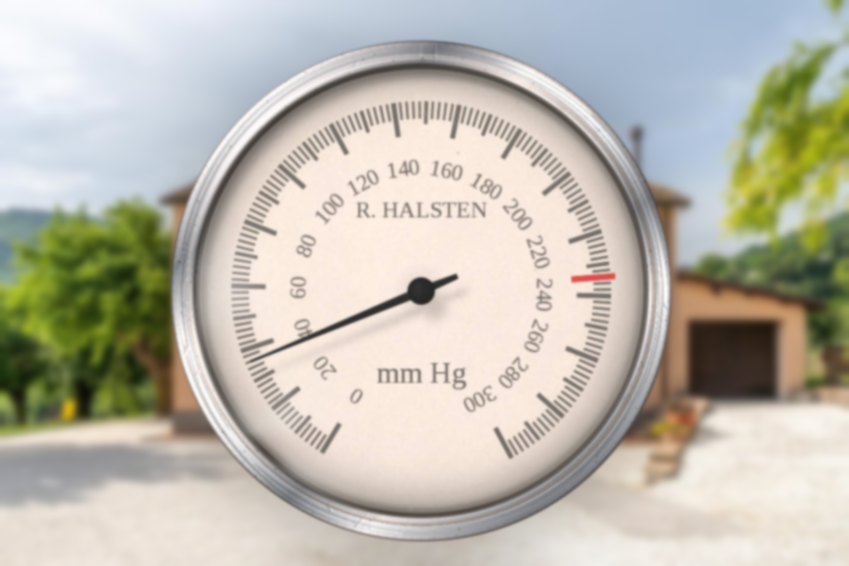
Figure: 36 mmHg
